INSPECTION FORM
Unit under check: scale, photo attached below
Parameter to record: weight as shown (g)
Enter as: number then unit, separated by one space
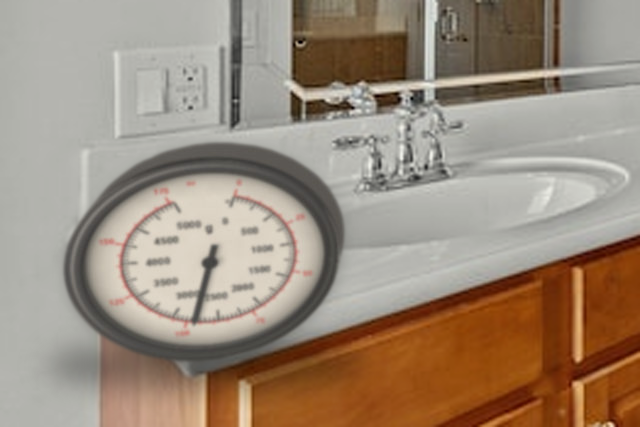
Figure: 2750 g
